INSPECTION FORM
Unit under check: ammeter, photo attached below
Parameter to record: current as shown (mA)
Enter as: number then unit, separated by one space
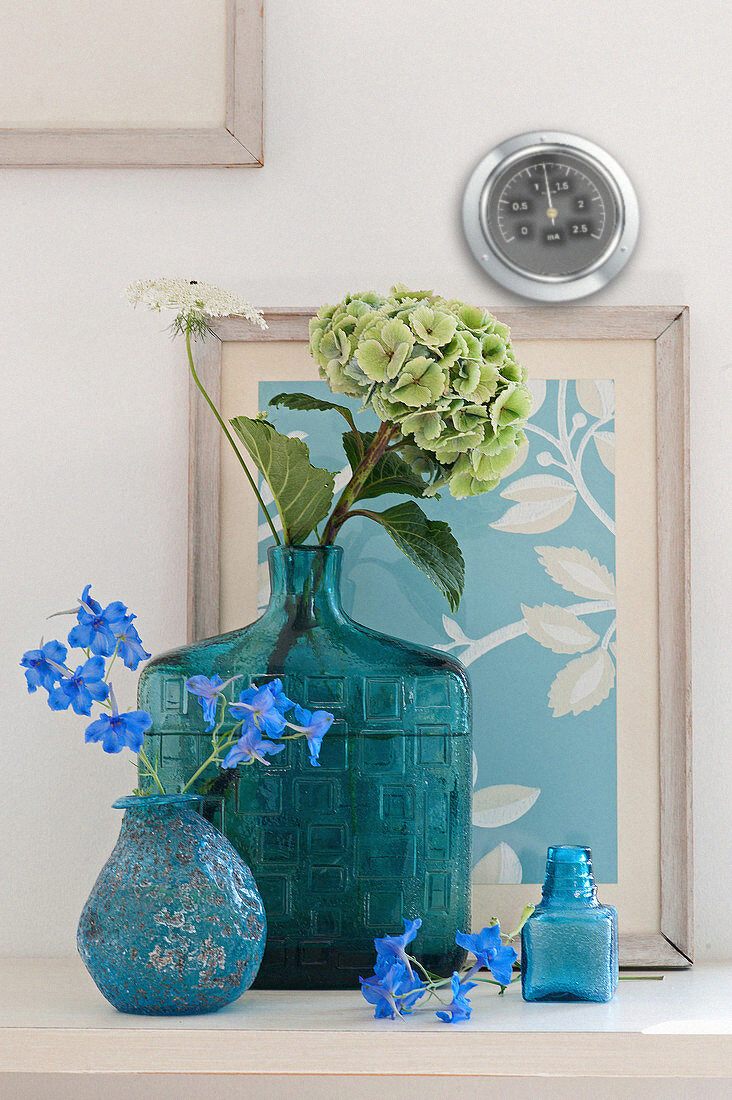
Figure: 1.2 mA
